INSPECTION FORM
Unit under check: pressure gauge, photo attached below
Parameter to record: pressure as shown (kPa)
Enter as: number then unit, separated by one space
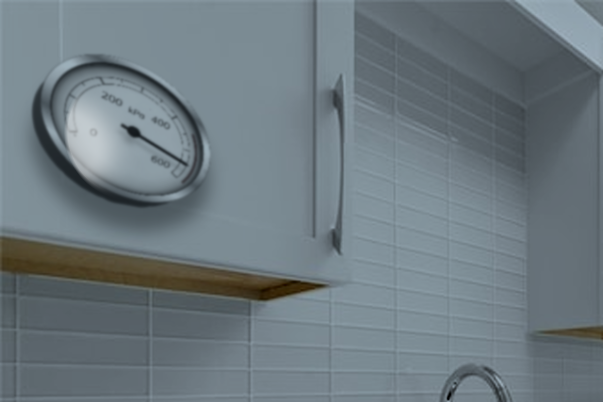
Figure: 550 kPa
